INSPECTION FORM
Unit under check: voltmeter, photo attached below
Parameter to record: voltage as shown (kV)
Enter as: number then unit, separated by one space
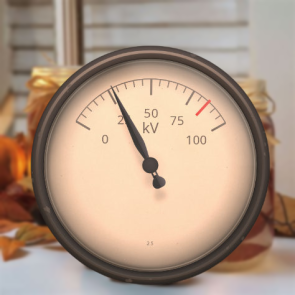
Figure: 27.5 kV
